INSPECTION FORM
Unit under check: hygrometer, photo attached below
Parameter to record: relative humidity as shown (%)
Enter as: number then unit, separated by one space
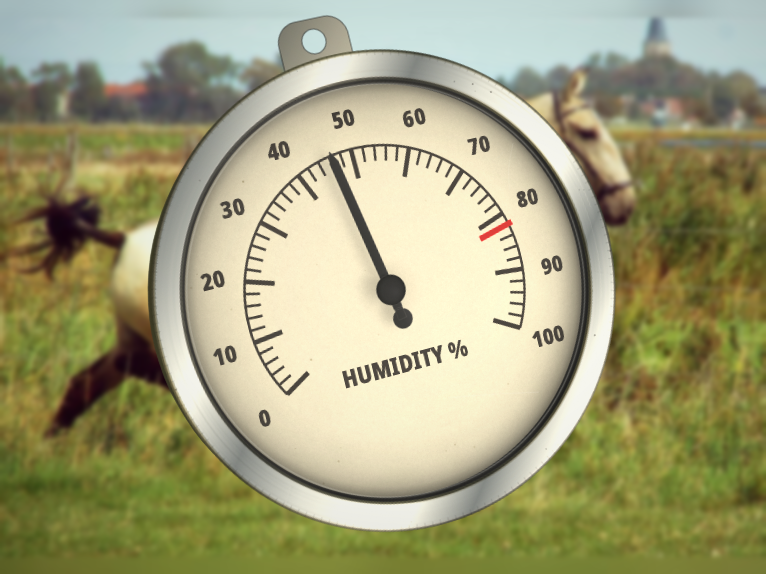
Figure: 46 %
